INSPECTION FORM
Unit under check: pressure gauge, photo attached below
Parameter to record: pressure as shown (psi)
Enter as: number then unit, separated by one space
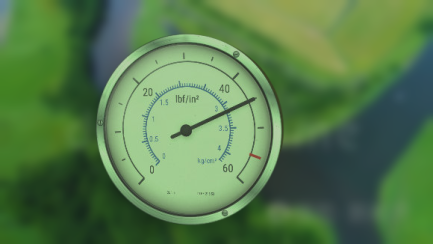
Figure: 45 psi
